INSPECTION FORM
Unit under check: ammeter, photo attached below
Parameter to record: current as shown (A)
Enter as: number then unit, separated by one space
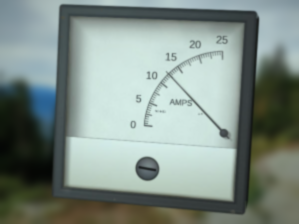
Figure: 12.5 A
